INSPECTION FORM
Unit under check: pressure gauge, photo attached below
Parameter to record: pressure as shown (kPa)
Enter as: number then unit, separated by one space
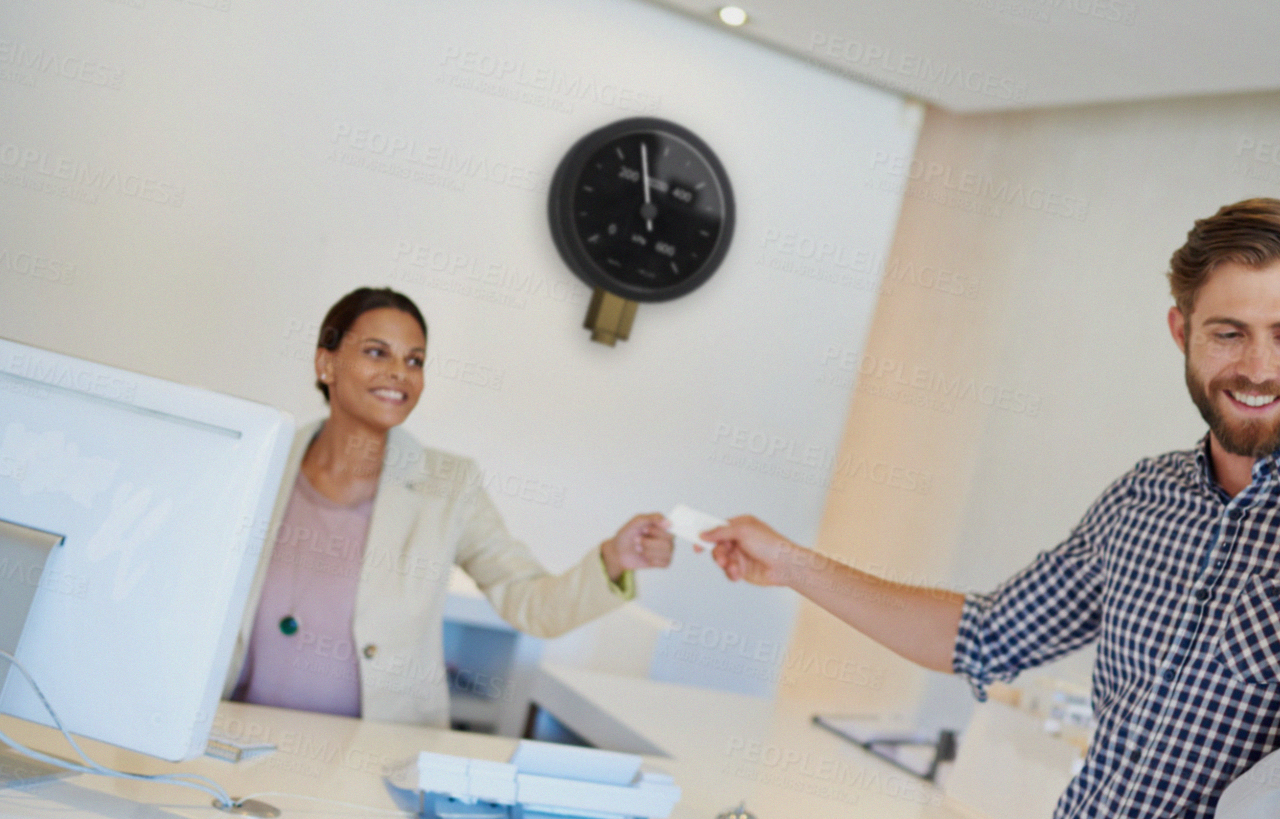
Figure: 250 kPa
